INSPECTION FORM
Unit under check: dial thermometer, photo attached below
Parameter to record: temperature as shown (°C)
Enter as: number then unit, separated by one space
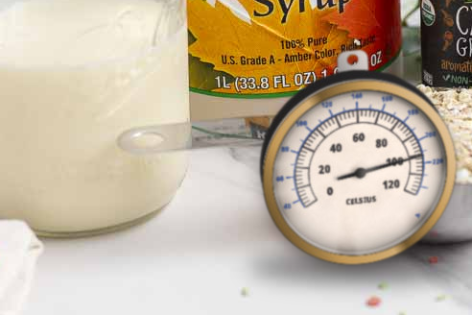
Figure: 100 °C
